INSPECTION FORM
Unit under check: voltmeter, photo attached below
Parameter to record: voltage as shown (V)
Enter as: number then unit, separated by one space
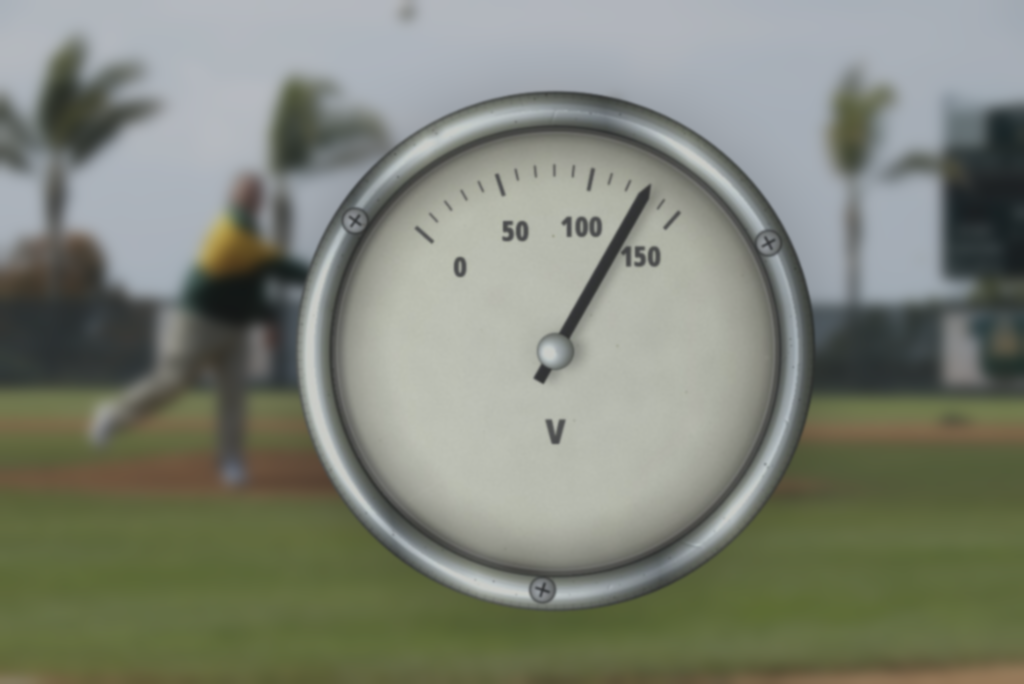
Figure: 130 V
